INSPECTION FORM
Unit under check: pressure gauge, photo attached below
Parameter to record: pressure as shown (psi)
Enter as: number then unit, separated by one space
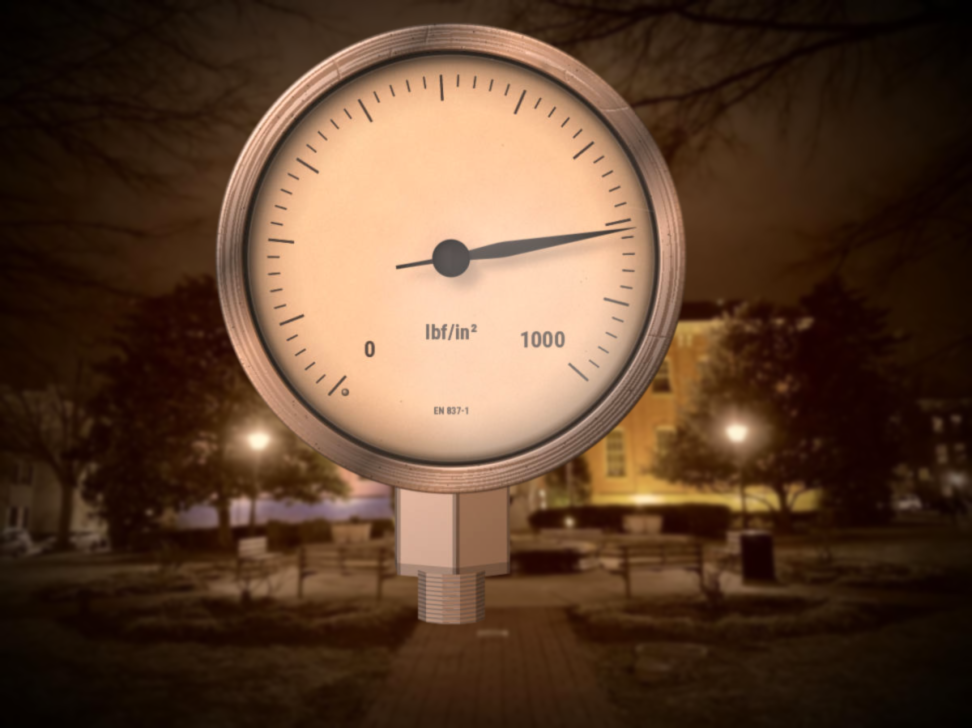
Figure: 810 psi
